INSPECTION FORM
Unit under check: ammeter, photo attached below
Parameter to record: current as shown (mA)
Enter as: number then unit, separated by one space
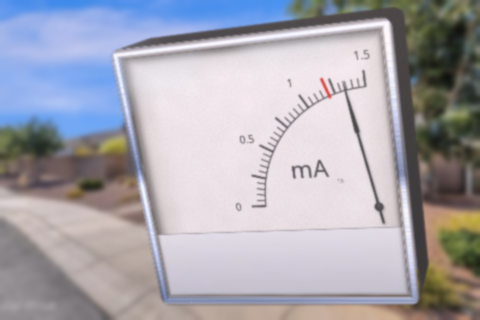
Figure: 1.35 mA
